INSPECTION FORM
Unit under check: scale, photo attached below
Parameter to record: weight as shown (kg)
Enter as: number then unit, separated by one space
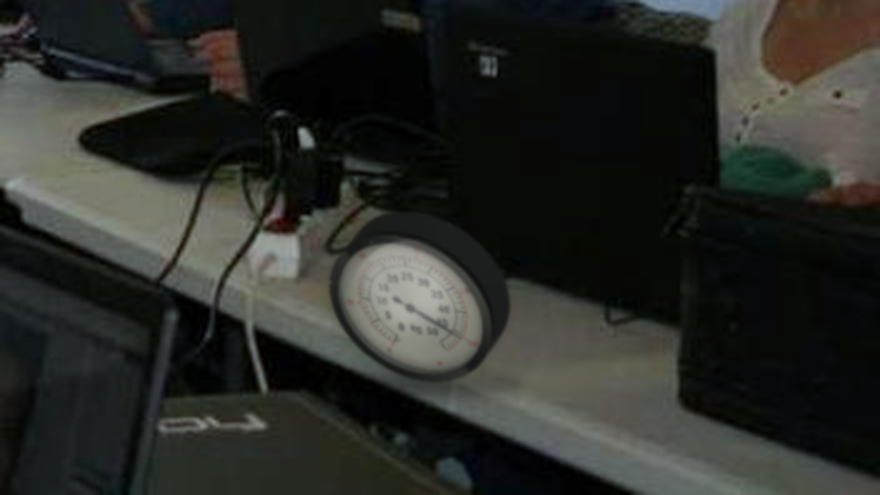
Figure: 45 kg
